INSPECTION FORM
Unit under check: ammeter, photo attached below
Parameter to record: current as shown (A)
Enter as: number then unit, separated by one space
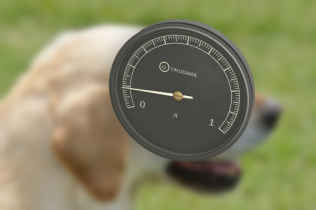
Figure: 0.1 A
